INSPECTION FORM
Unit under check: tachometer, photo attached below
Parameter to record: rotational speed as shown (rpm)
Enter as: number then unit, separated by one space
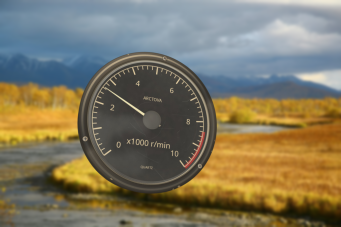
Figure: 2600 rpm
